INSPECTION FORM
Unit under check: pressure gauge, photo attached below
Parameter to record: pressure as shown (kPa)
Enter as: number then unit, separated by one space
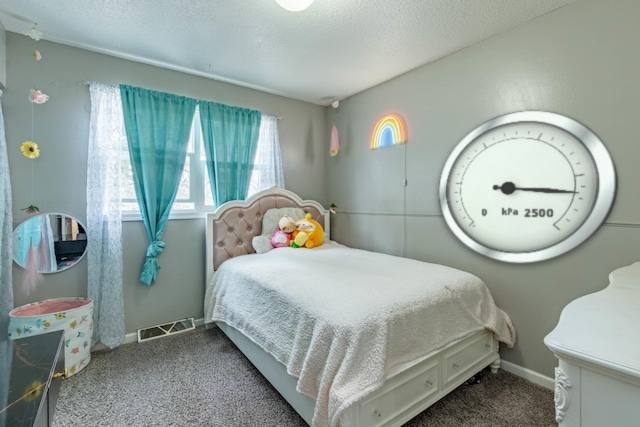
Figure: 2150 kPa
